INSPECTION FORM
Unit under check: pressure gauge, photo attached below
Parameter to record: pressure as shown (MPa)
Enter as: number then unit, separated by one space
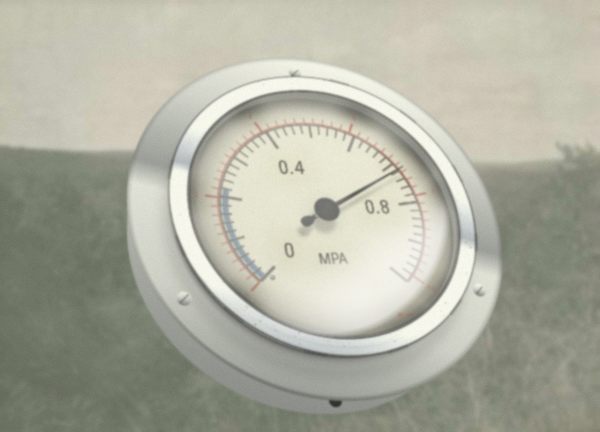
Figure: 0.72 MPa
